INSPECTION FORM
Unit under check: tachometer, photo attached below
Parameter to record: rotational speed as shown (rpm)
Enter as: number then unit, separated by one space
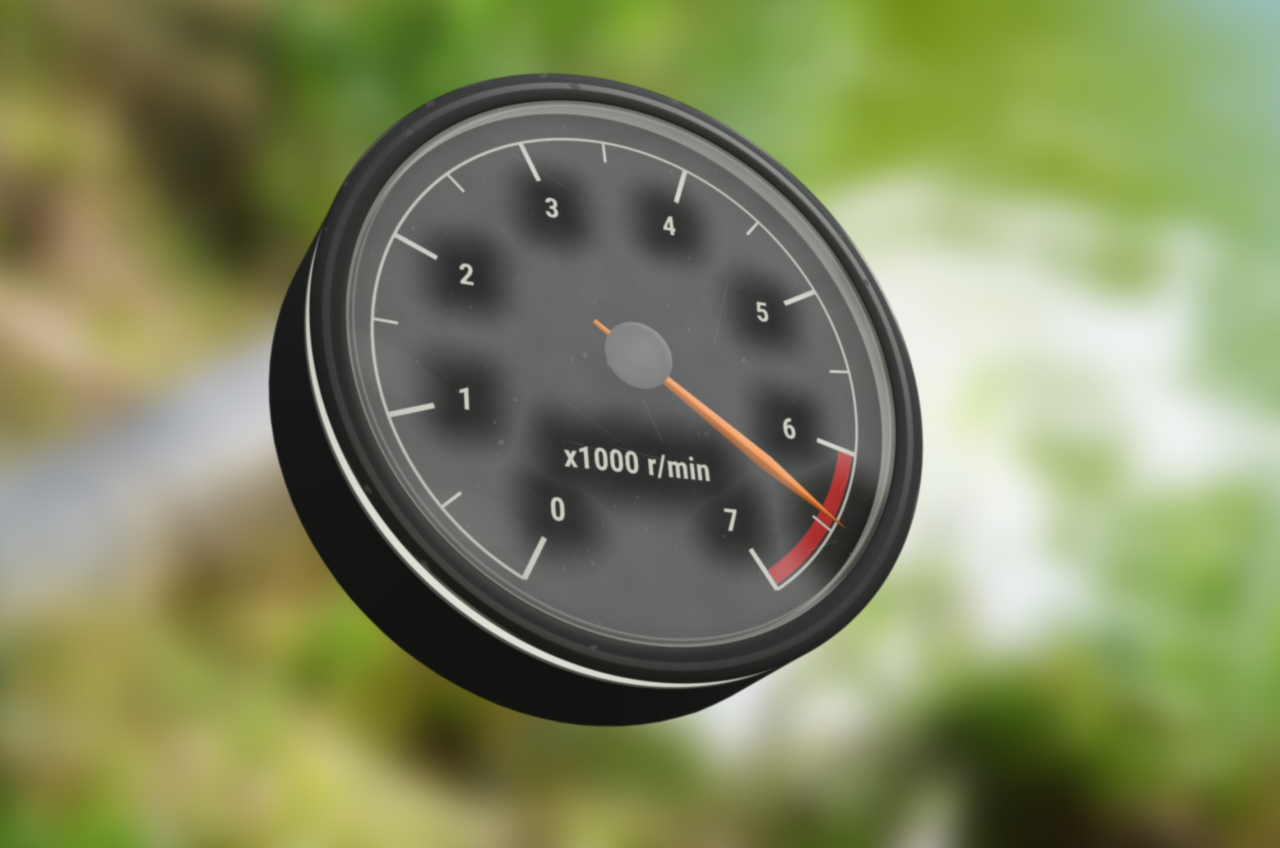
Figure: 6500 rpm
